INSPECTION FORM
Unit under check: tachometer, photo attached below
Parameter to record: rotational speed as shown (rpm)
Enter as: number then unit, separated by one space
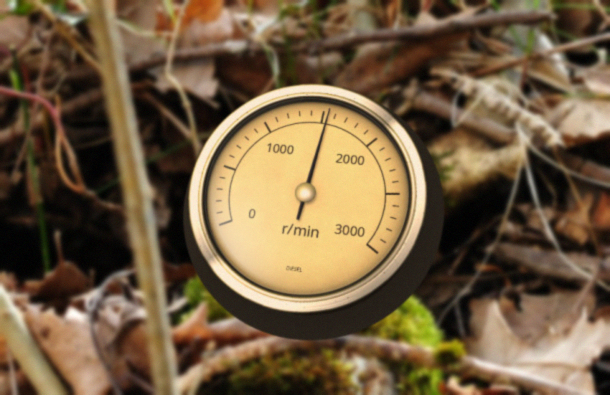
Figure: 1550 rpm
